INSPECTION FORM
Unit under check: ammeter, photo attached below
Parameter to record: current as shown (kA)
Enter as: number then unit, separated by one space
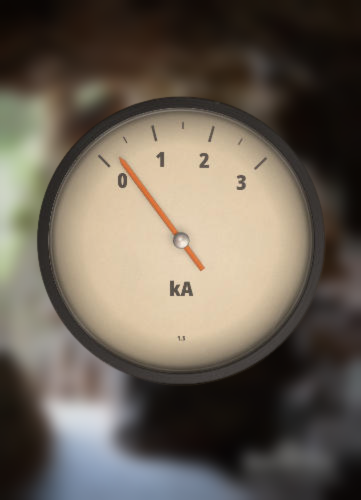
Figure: 0.25 kA
